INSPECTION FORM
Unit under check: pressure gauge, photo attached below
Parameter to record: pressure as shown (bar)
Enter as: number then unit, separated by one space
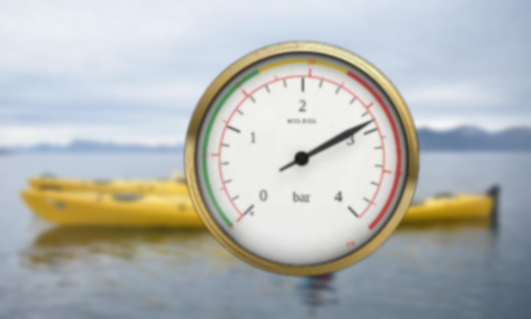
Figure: 2.9 bar
